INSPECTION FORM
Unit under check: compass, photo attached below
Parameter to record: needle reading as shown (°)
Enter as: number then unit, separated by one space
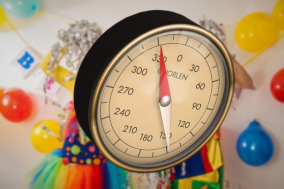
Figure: 330 °
